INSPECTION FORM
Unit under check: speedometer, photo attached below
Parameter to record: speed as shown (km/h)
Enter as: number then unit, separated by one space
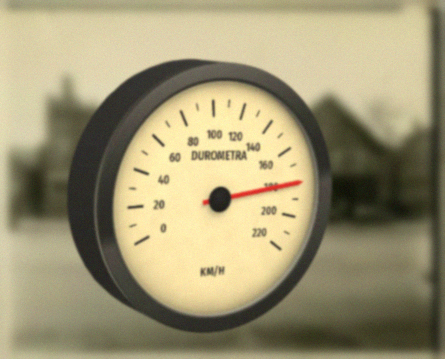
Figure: 180 km/h
